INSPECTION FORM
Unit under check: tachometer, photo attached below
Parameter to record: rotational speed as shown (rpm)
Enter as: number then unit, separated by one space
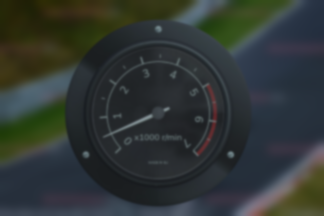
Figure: 500 rpm
